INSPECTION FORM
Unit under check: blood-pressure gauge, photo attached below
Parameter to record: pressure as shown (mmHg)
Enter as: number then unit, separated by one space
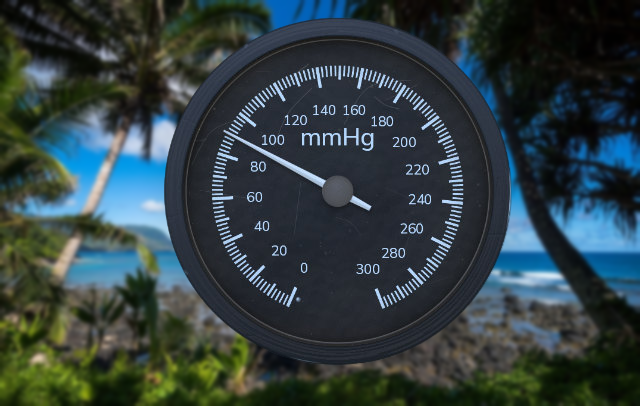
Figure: 90 mmHg
